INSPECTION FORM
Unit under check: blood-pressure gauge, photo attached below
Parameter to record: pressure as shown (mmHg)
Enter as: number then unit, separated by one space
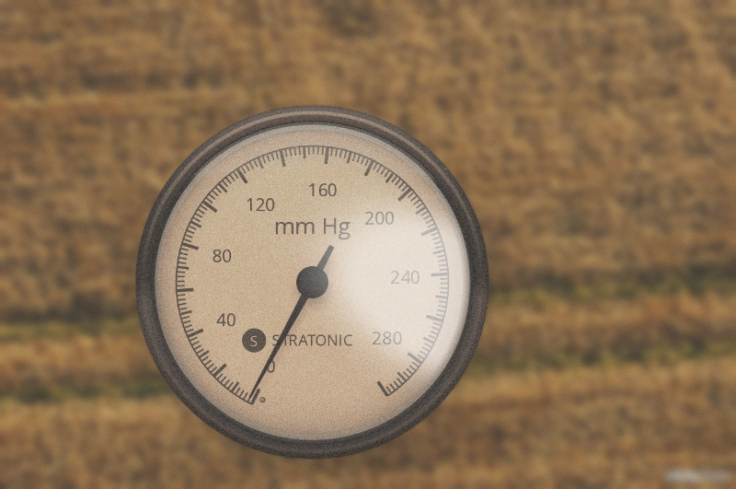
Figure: 2 mmHg
